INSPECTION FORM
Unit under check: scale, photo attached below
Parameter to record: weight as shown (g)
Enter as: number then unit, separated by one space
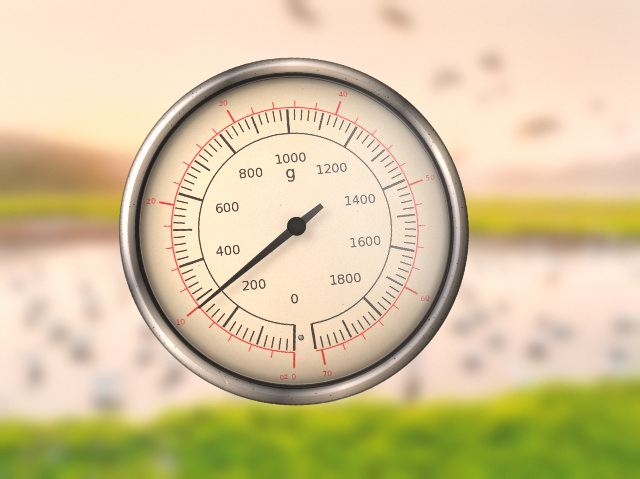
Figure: 280 g
